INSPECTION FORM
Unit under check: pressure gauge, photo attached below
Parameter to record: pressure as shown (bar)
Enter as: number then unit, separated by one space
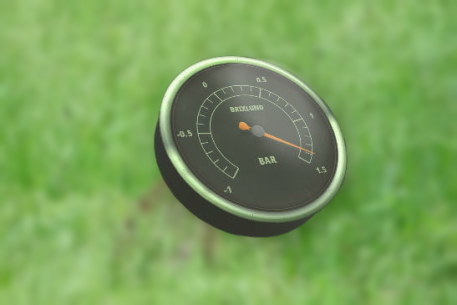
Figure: 1.4 bar
